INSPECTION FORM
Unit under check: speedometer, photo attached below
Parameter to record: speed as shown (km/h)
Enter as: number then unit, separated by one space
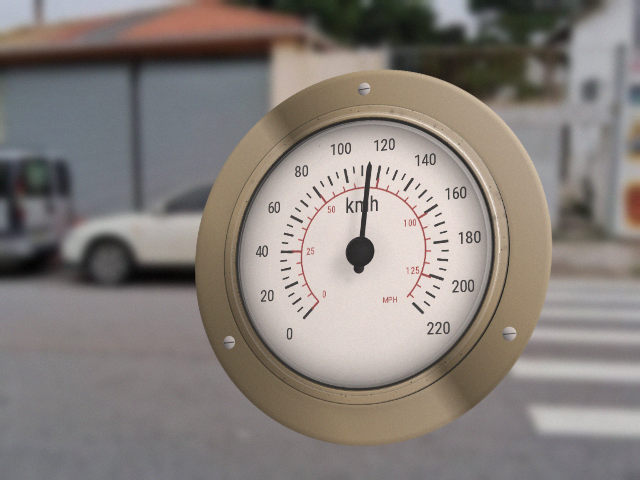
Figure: 115 km/h
